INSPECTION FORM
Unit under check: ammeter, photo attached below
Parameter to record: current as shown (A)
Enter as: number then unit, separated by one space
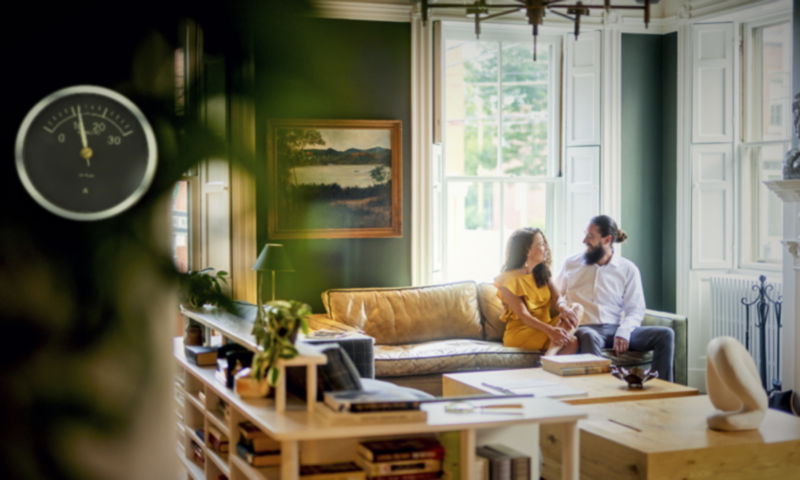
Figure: 12 A
